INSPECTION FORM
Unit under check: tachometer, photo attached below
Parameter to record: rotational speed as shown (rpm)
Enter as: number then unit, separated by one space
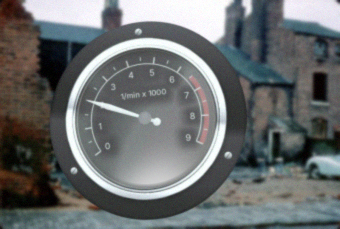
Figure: 2000 rpm
